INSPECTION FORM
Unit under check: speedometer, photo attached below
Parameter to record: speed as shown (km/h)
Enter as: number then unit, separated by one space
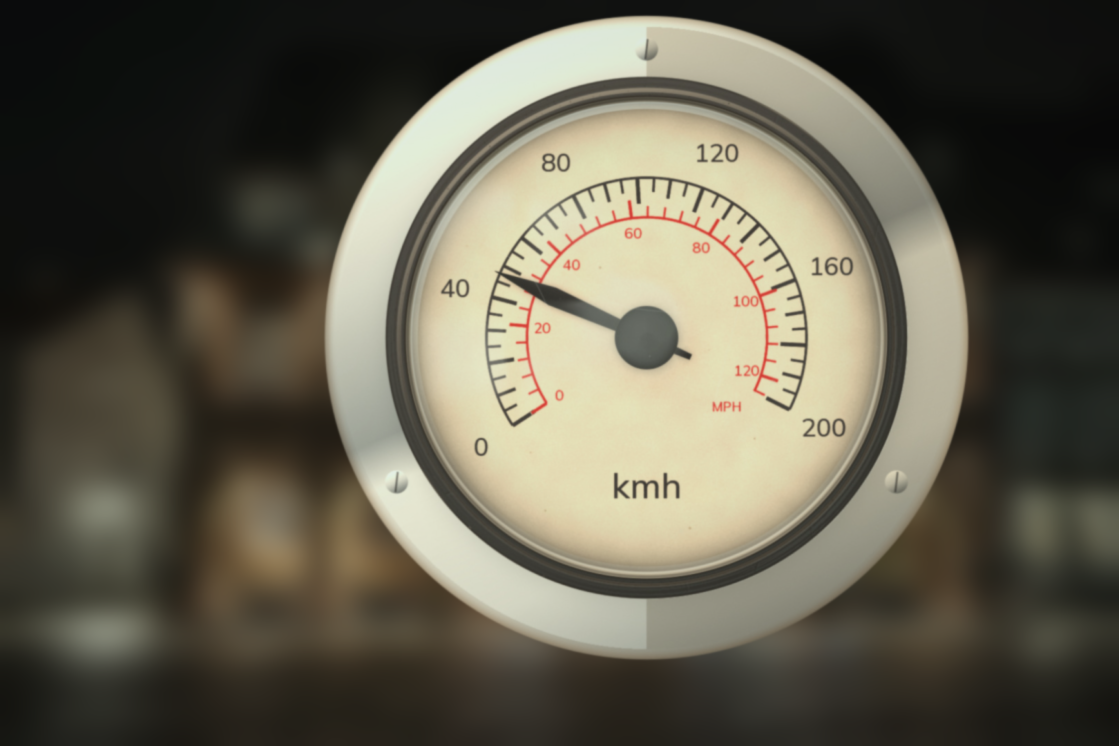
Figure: 47.5 km/h
